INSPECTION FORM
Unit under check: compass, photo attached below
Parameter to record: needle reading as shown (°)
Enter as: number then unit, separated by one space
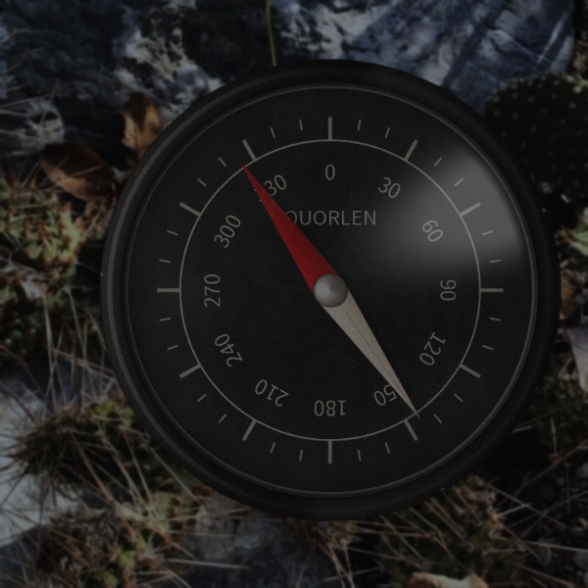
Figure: 325 °
